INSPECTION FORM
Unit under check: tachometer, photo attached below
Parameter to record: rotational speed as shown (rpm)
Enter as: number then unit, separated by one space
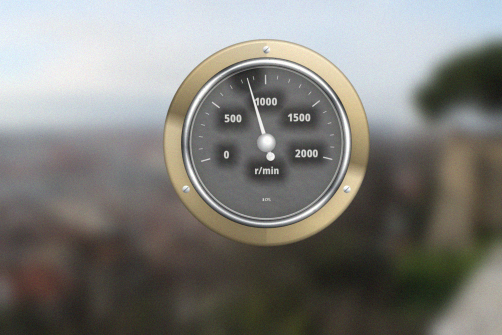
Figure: 850 rpm
